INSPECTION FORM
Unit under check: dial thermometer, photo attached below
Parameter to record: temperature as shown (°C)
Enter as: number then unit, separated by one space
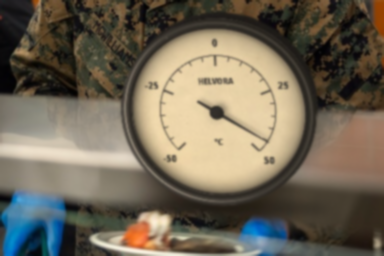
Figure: 45 °C
